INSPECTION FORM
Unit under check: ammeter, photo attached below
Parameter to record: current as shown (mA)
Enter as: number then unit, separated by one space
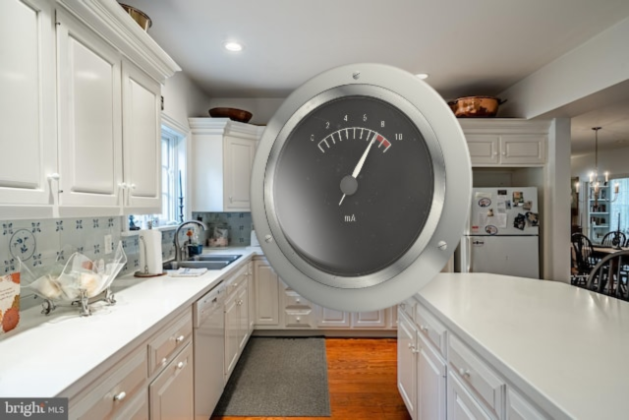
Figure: 8 mA
